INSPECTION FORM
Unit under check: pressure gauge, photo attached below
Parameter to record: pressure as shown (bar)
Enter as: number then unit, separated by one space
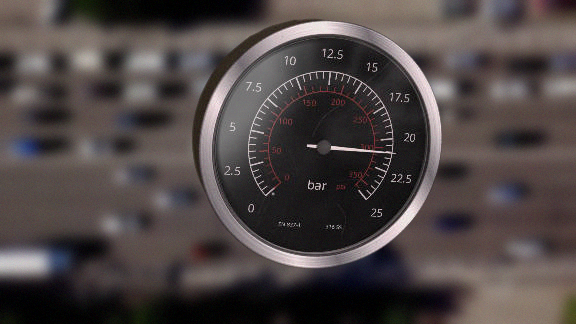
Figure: 21 bar
